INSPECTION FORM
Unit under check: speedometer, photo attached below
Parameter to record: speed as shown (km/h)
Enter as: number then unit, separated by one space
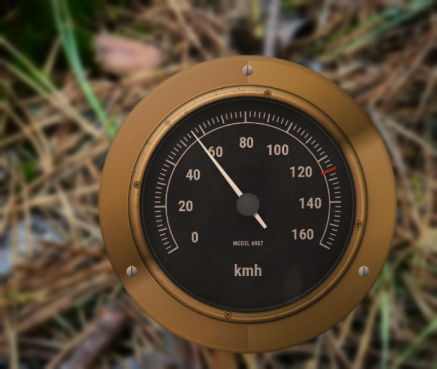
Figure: 56 km/h
